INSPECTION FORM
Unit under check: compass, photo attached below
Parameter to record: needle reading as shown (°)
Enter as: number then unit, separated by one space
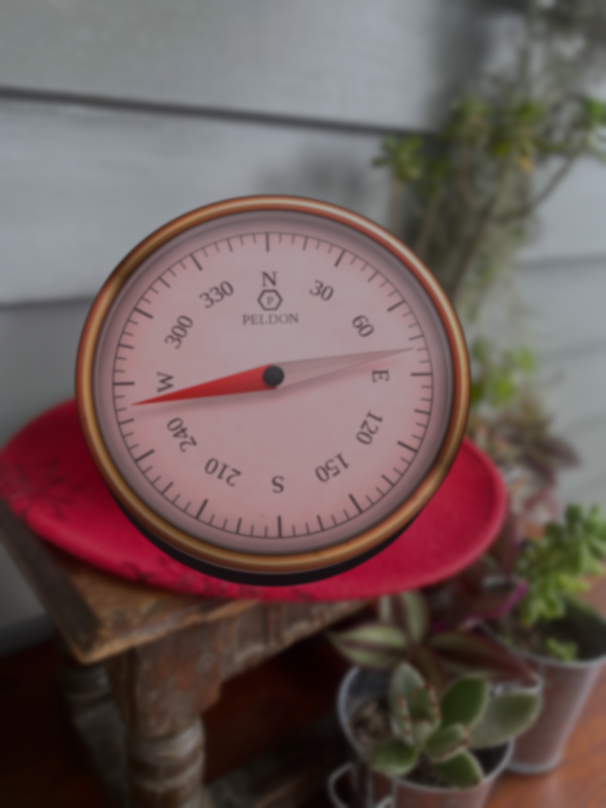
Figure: 260 °
